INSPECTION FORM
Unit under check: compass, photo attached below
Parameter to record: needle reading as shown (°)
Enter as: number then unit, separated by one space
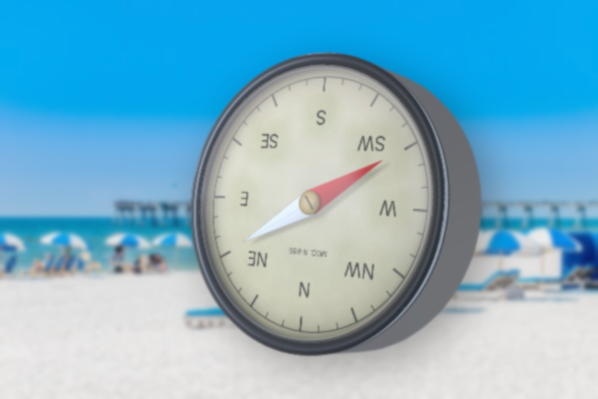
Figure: 240 °
